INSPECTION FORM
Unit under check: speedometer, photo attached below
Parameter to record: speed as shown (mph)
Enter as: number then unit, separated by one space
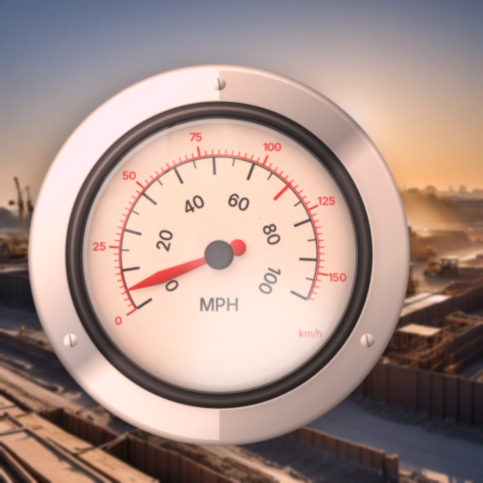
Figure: 5 mph
